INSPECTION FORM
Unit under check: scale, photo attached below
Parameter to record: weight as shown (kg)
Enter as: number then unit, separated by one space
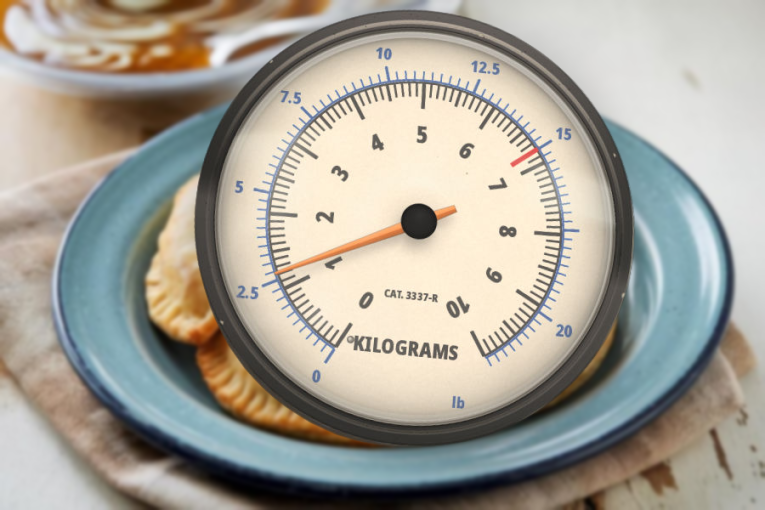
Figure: 1.2 kg
